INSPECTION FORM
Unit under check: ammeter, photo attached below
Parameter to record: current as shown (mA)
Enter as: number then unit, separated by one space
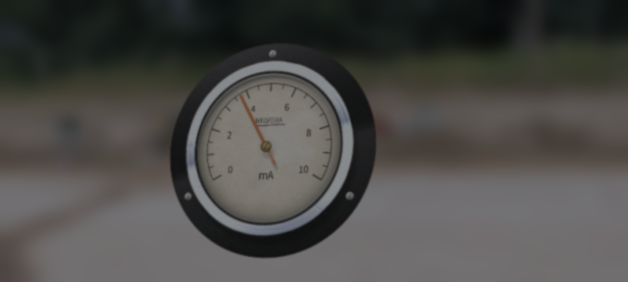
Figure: 3.75 mA
